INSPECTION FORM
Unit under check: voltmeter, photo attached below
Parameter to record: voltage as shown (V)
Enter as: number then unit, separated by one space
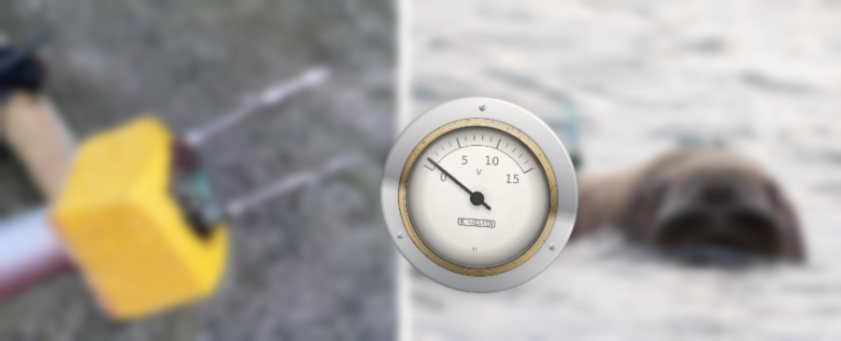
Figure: 1 V
